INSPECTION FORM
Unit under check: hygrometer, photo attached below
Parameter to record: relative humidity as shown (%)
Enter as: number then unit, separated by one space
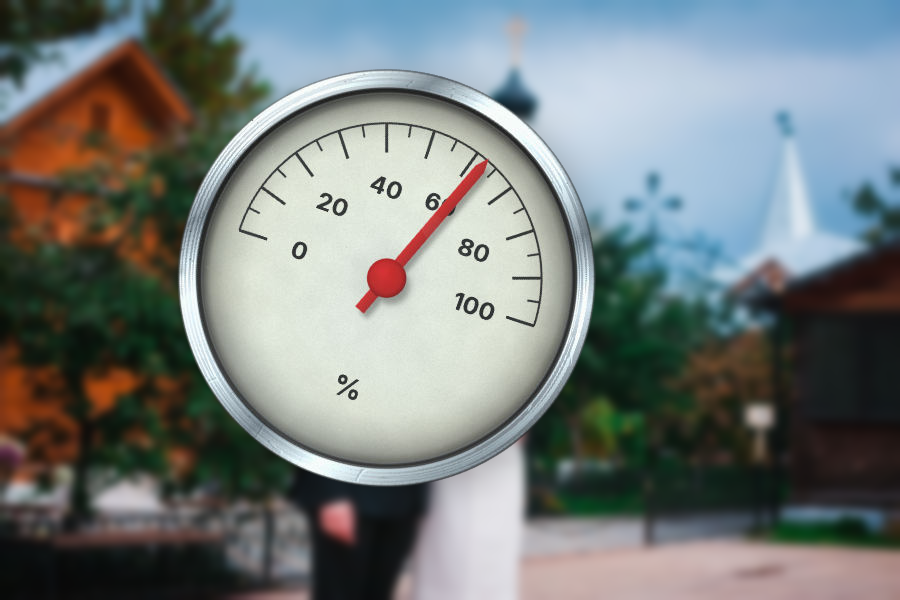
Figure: 62.5 %
